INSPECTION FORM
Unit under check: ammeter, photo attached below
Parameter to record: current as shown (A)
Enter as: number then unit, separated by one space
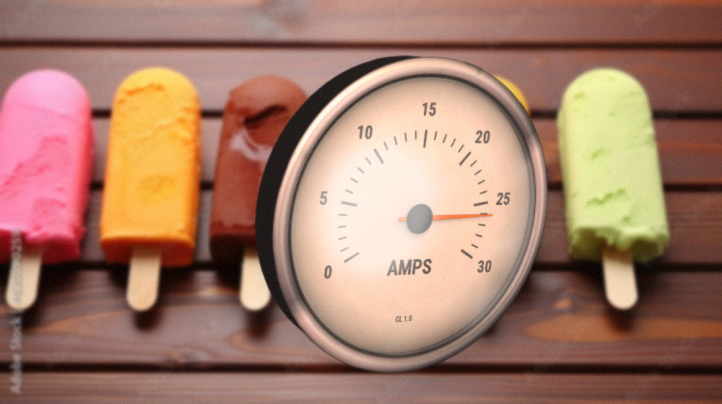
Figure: 26 A
